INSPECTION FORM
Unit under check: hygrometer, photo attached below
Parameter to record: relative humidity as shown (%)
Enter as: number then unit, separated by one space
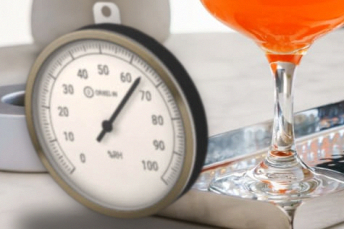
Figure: 65 %
